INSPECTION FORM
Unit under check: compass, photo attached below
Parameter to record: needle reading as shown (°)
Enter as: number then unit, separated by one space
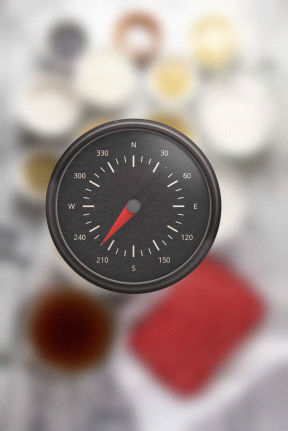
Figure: 220 °
